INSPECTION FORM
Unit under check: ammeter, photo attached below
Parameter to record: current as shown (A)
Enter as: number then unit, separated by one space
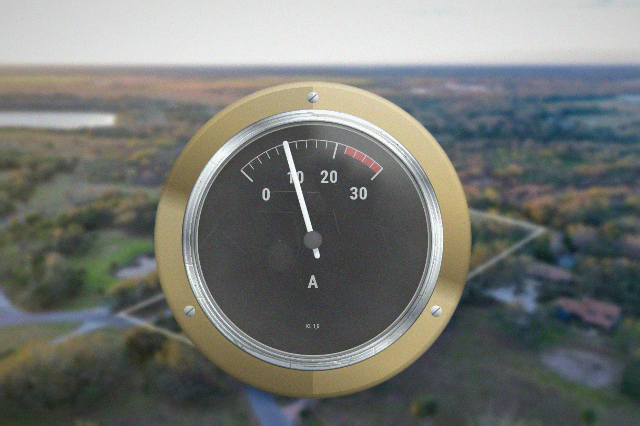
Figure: 10 A
